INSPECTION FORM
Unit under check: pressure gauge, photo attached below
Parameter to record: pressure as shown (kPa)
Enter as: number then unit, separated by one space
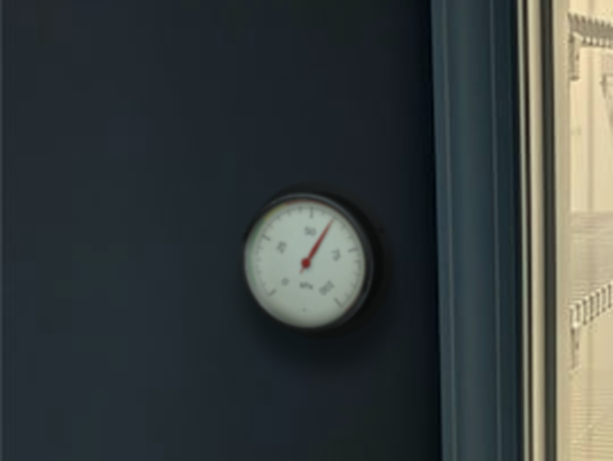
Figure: 60 kPa
